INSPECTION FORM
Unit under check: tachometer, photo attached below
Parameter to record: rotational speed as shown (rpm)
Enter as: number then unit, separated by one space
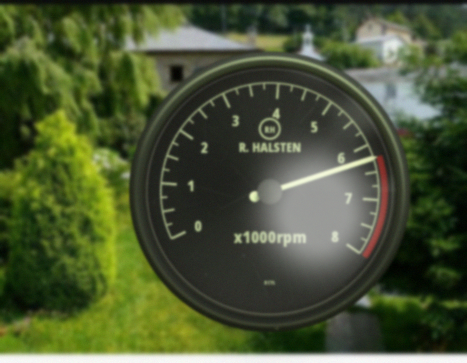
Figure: 6250 rpm
